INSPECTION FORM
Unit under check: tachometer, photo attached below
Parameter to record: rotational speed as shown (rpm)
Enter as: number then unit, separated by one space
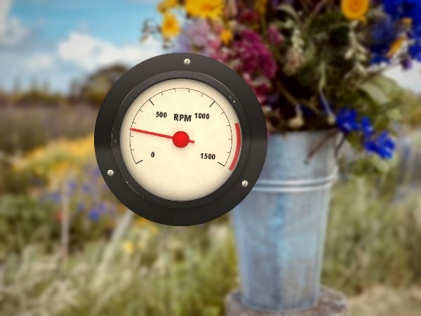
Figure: 250 rpm
